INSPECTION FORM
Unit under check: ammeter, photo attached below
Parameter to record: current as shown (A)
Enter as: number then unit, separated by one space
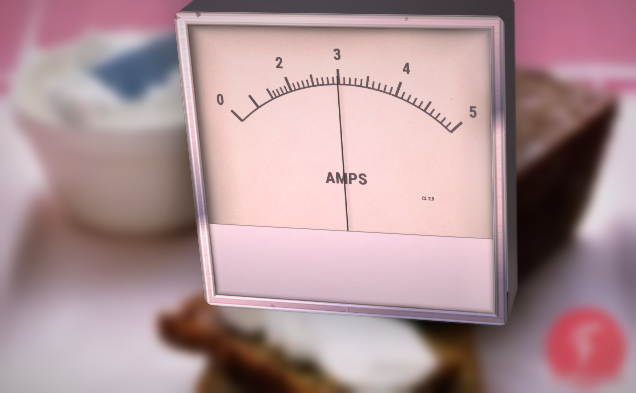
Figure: 3 A
